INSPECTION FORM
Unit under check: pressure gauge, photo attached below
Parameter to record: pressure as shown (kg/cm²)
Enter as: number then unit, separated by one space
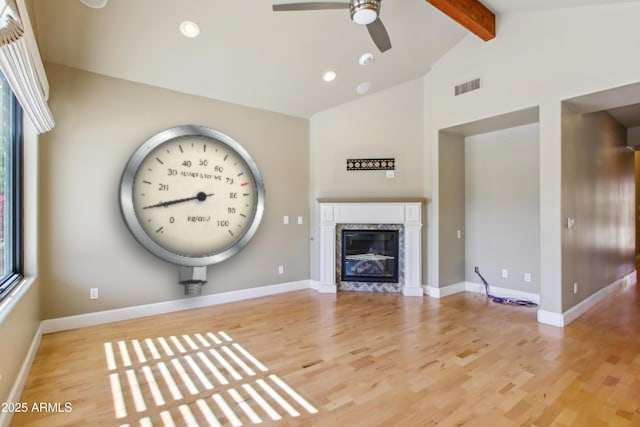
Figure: 10 kg/cm²
